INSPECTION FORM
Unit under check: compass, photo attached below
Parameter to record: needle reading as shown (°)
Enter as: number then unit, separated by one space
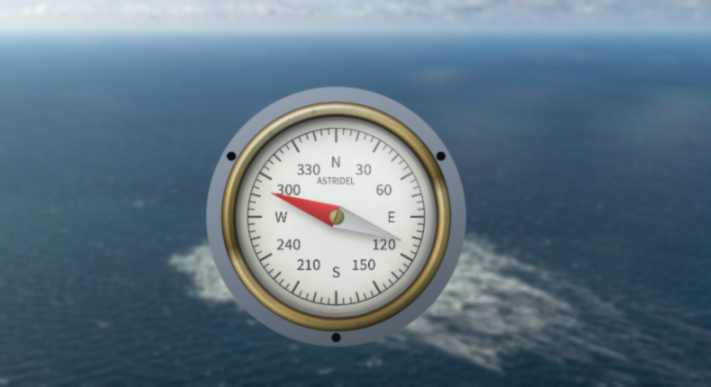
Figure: 290 °
